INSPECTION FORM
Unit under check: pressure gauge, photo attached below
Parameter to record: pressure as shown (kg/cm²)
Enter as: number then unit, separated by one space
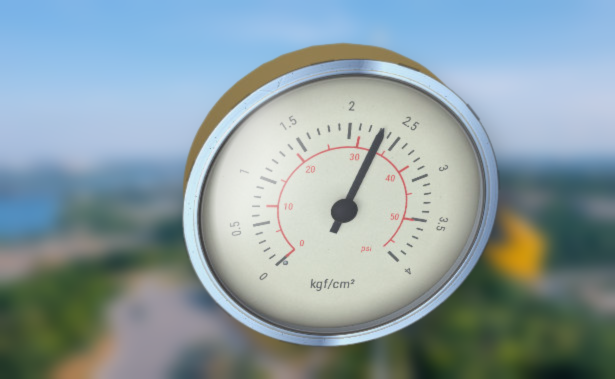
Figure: 2.3 kg/cm²
